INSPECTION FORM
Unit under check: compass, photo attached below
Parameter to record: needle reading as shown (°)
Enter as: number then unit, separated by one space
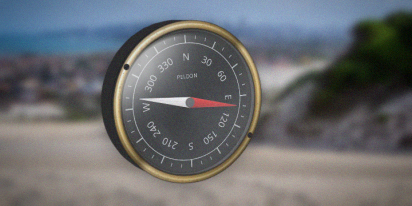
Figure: 100 °
